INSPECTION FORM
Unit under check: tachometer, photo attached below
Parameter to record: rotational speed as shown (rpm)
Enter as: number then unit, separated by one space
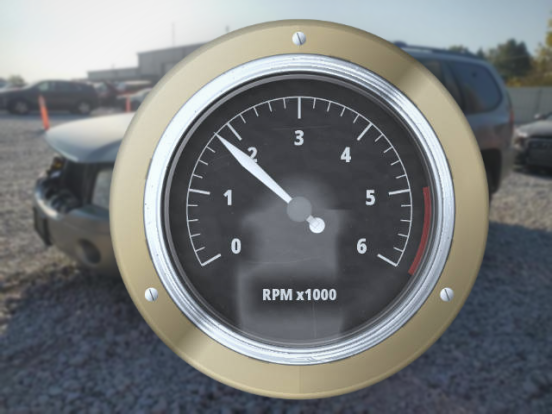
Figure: 1800 rpm
